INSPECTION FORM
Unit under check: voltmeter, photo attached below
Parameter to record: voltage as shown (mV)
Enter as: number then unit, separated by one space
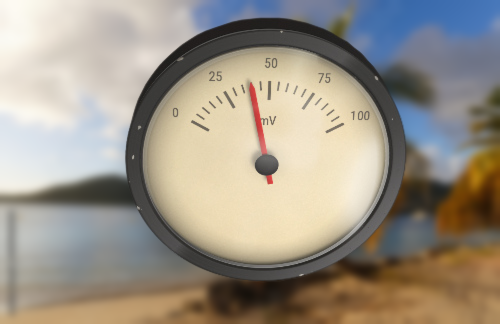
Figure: 40 mV
